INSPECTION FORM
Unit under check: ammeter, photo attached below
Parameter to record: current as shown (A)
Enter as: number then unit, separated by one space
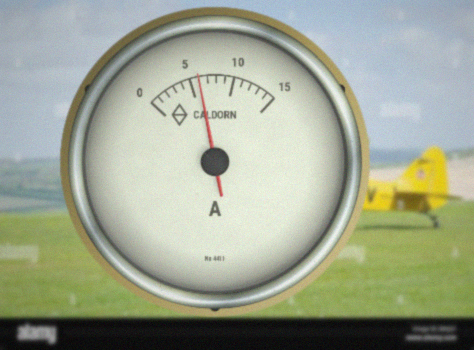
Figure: 6 A
